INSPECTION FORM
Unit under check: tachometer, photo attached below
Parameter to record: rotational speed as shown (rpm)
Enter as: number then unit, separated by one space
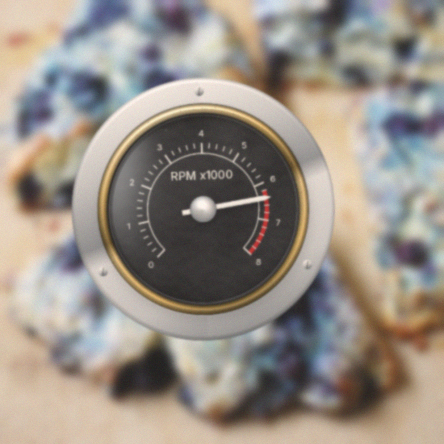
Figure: 6400 rpm
